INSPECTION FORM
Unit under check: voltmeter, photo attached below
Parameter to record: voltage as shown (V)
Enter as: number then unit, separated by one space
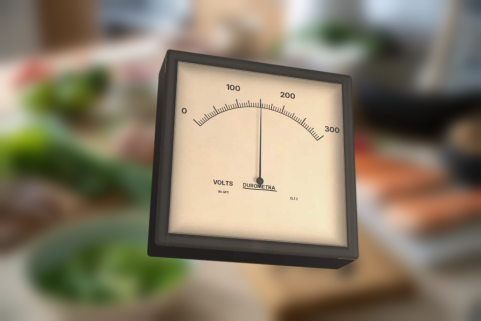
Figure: 150 V
